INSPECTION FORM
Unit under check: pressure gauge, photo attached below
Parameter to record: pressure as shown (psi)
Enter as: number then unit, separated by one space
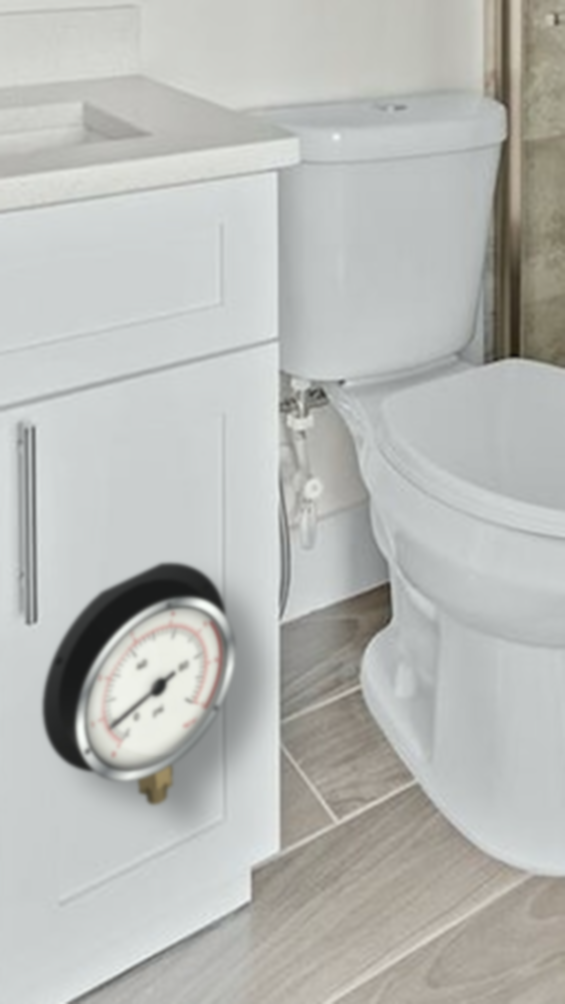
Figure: 10 psi
